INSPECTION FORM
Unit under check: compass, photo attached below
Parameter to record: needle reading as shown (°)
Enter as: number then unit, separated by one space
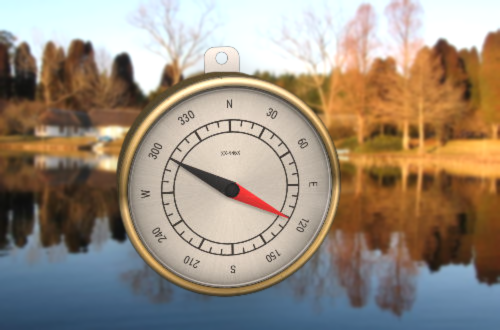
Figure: 120 °
